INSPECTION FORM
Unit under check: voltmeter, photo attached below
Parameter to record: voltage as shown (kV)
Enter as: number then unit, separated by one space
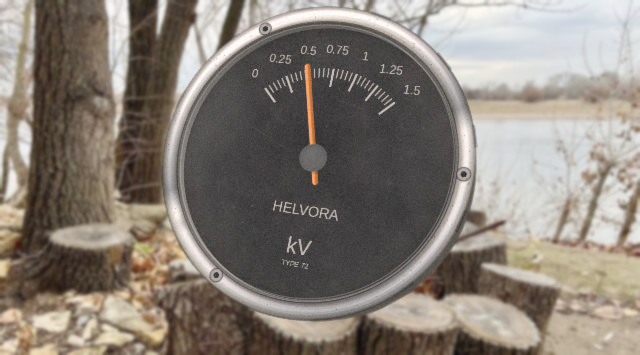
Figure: 0.5 kV
